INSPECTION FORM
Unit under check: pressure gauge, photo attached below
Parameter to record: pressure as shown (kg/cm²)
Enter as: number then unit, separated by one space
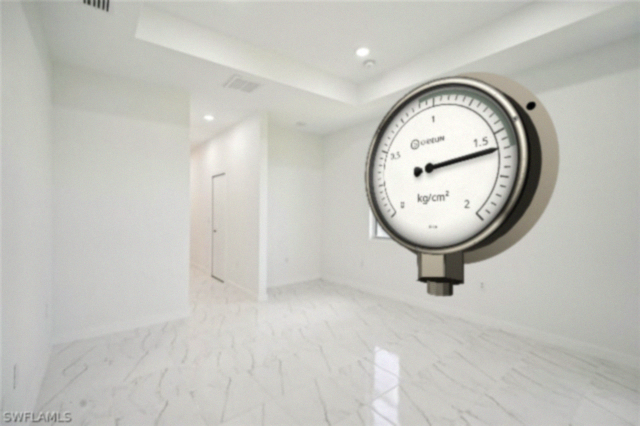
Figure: 1.6 kg/cm²
